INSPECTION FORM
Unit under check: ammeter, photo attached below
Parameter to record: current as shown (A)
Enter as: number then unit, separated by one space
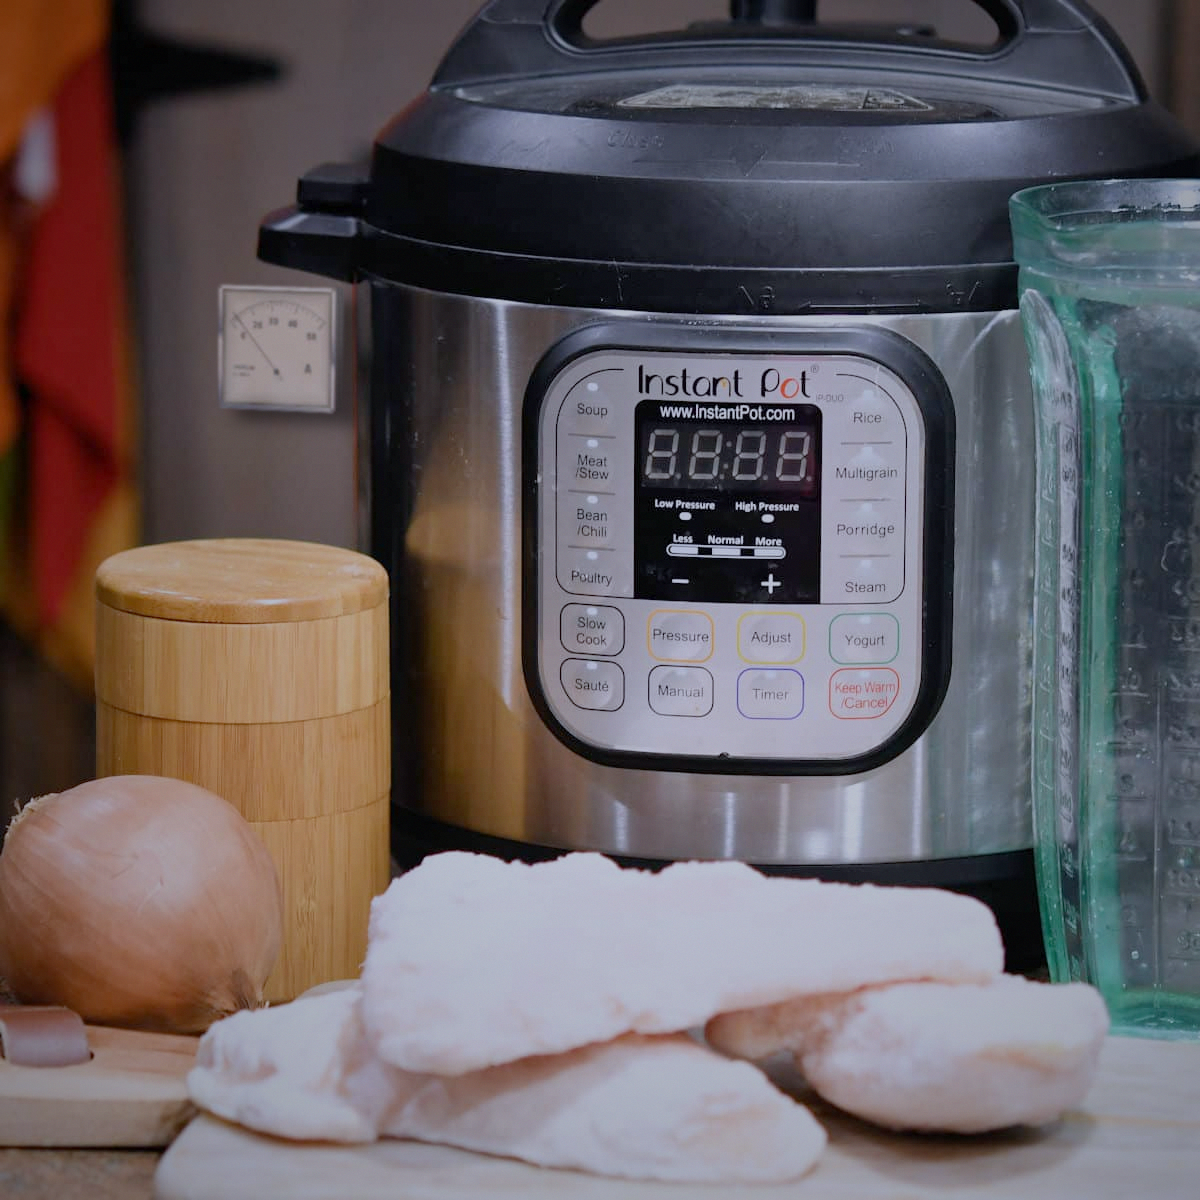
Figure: 10 A
